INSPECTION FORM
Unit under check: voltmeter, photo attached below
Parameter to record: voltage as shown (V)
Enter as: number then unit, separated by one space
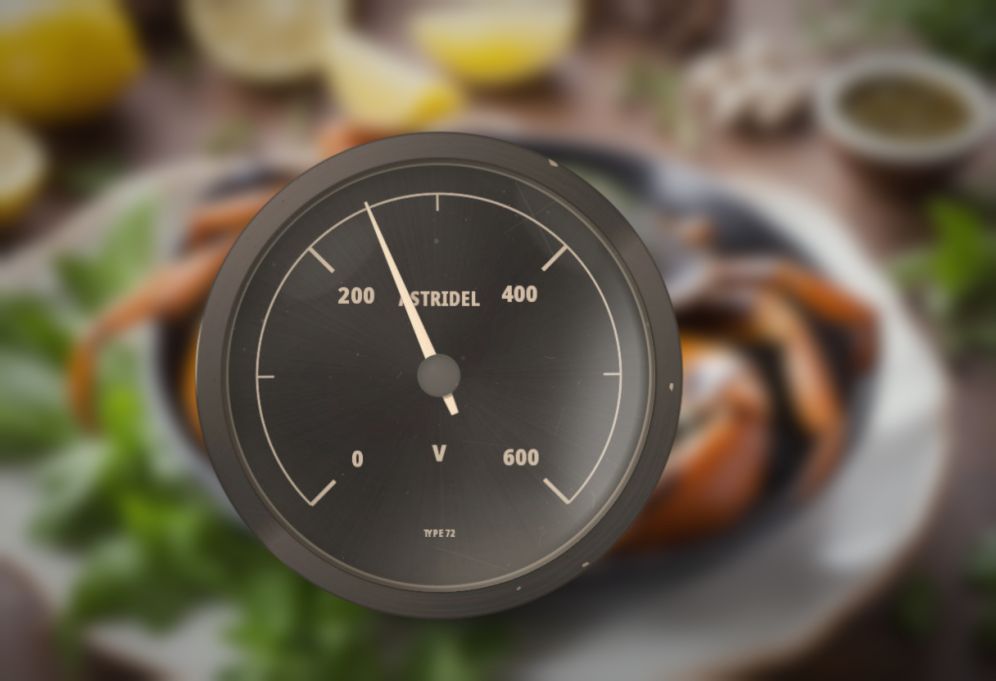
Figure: 250 V
